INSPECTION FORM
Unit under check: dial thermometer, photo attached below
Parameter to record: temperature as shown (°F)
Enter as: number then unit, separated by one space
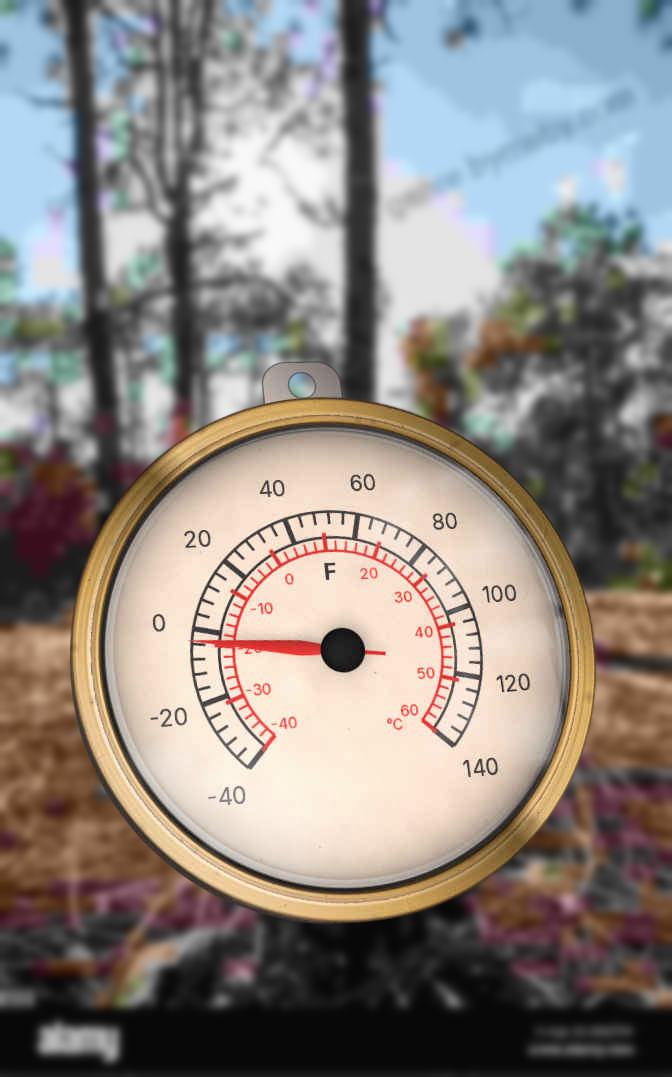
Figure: -4 °F
